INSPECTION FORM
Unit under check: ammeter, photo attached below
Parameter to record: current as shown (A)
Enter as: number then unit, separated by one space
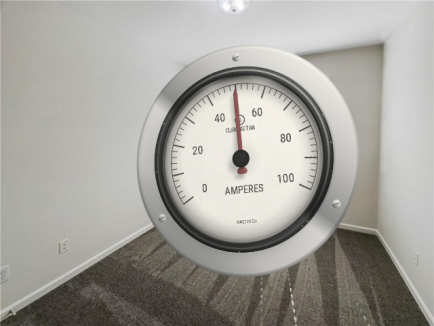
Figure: 50 A
